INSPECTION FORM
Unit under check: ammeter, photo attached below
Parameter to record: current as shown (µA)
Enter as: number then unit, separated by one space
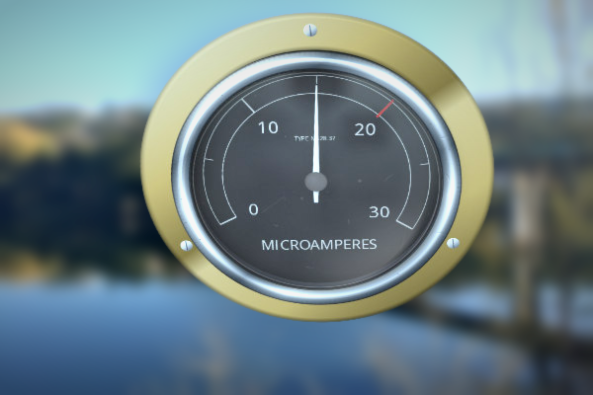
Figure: 15 µA
